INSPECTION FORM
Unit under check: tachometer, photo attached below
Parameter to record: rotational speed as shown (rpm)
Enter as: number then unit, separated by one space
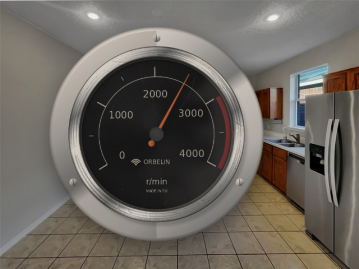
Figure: 2500 rpm
